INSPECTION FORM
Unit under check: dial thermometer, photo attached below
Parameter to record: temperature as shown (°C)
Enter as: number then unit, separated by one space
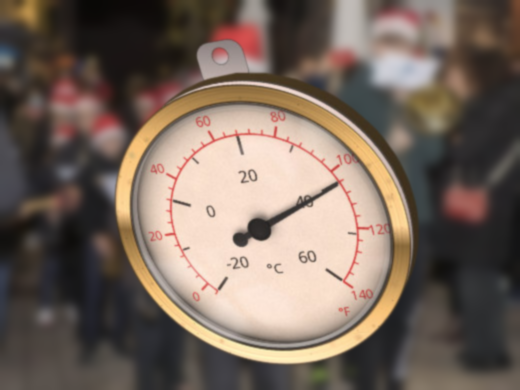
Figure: 40 °C
